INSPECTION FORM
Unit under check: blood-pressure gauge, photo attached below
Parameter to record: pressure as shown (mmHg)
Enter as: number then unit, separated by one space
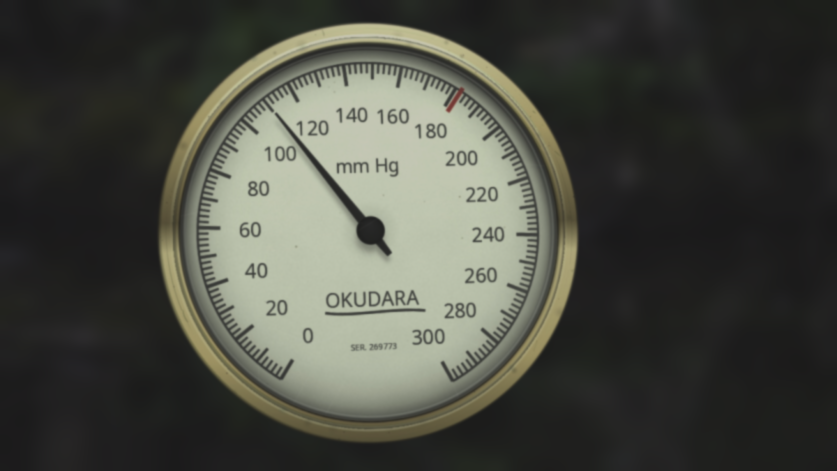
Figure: 110 mmHg
